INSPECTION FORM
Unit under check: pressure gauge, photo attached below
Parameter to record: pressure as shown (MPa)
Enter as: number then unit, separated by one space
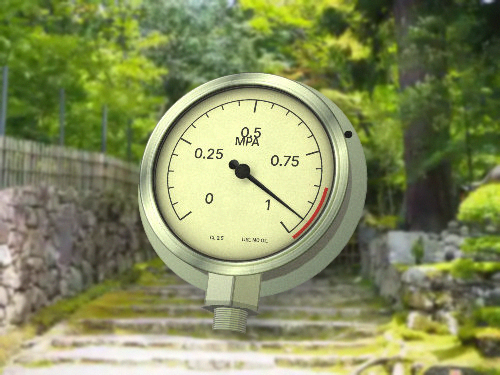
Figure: 0.95 MPa
